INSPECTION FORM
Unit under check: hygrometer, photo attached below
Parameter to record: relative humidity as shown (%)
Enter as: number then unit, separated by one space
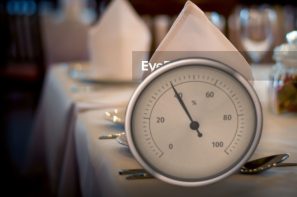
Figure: 40 %
